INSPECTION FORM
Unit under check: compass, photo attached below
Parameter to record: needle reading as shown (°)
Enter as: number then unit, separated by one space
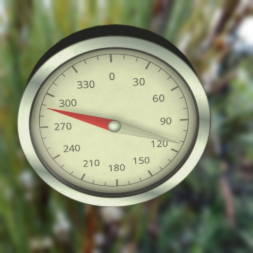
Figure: 290 °
